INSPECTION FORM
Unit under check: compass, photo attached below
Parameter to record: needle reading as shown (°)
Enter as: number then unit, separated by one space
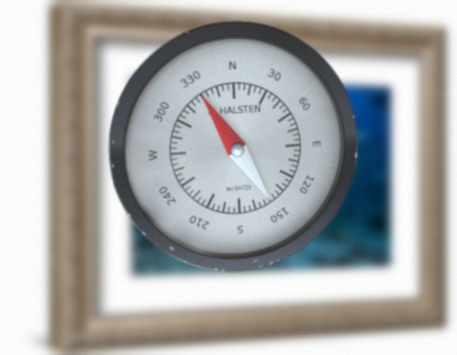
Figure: 330 °
